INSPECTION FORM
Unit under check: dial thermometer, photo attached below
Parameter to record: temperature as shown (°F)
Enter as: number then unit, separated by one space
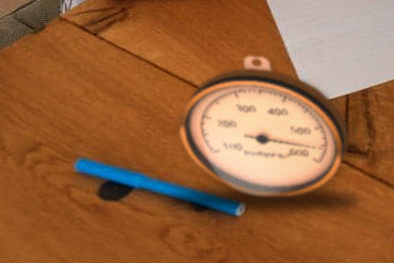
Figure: 550 °F
